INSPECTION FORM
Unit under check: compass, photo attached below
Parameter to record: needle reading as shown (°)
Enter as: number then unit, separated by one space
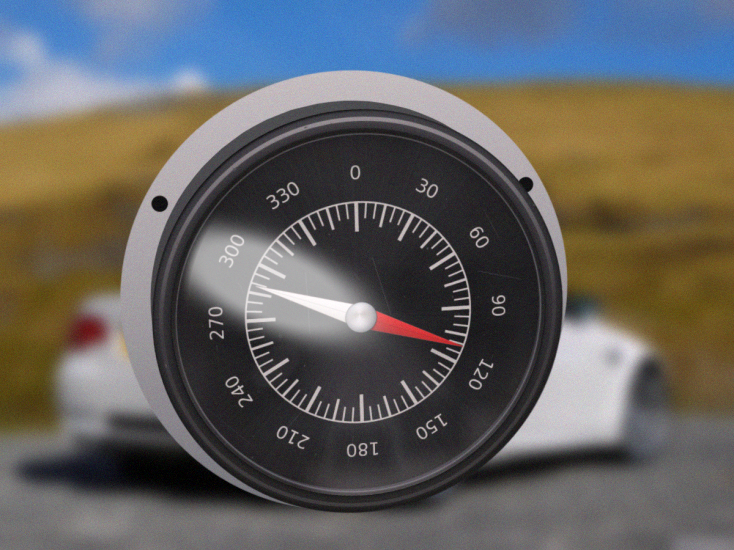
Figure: 110 °
